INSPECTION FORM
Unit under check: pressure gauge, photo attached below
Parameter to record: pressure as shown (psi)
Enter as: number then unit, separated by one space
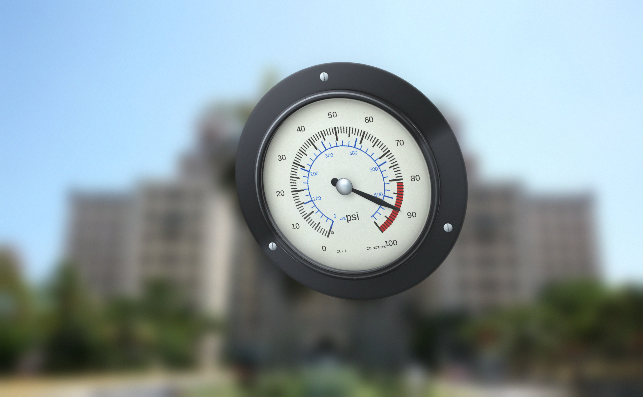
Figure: 90 psi
